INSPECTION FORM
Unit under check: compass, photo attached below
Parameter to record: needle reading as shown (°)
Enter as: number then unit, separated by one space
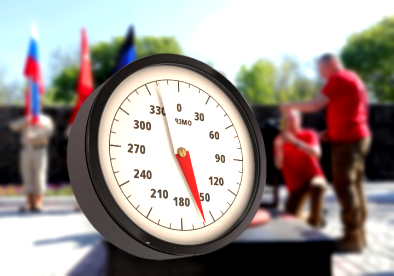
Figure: 160 °
